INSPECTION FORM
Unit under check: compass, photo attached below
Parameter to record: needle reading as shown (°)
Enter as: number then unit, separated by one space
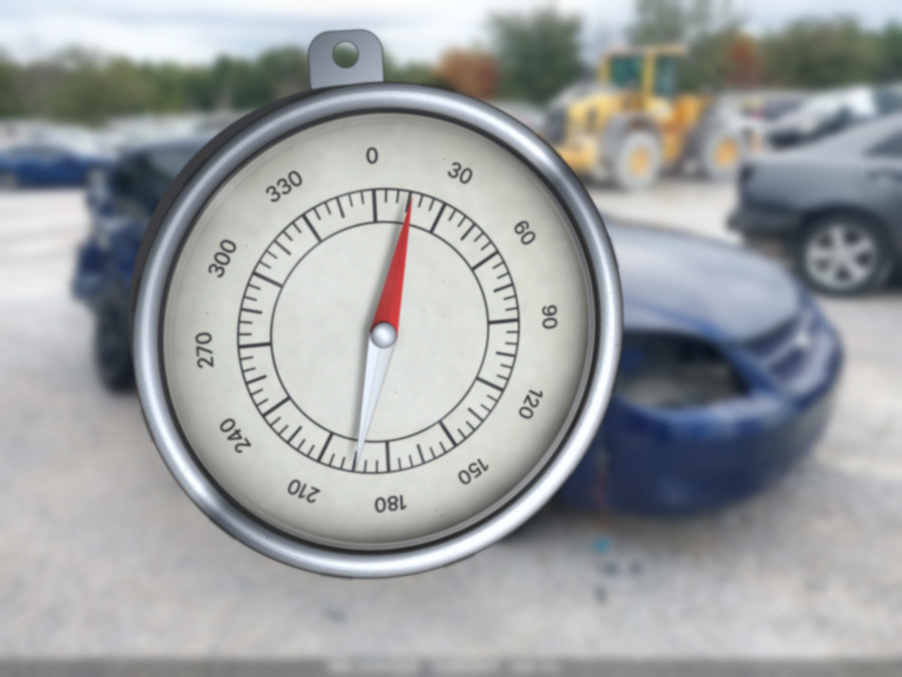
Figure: 15 °
